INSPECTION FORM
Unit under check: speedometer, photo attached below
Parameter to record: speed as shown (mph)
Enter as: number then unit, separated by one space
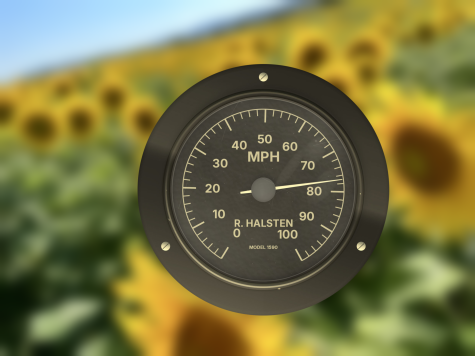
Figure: 77 mph
